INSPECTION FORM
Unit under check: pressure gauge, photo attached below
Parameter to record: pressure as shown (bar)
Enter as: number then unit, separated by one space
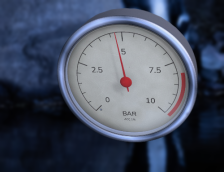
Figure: 4.75 bar
